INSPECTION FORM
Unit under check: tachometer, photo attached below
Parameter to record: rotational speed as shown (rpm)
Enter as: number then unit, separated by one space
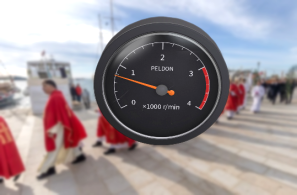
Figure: 800 rpm
